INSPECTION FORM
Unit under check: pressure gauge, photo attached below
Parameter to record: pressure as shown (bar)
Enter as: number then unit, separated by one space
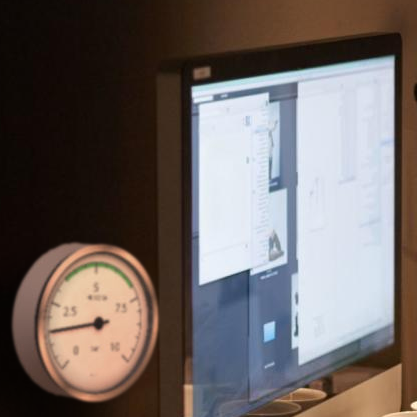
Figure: 1.5 bar
